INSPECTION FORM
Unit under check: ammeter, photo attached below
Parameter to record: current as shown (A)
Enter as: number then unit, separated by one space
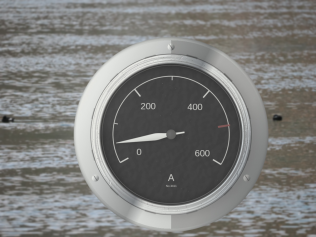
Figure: 50 A
